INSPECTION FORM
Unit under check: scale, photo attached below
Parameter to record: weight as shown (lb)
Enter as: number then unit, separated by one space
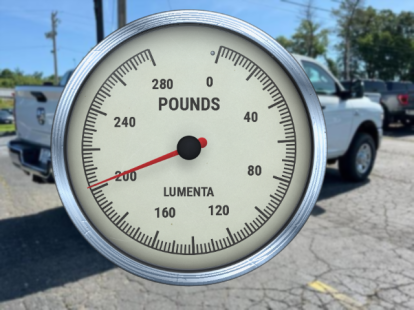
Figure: 202 lb
